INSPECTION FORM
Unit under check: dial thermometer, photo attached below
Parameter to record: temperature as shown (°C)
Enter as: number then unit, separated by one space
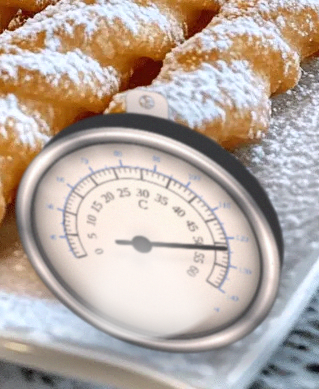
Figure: 50 °C
